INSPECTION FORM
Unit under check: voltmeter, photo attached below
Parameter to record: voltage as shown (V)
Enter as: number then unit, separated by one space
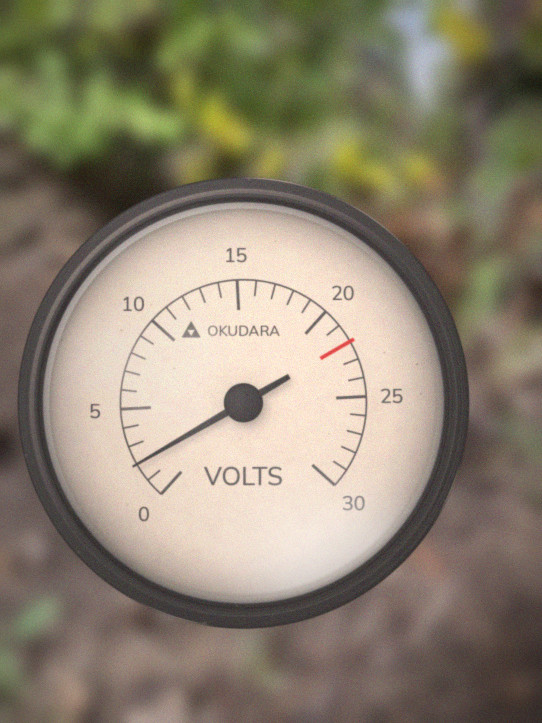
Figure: 2 V
